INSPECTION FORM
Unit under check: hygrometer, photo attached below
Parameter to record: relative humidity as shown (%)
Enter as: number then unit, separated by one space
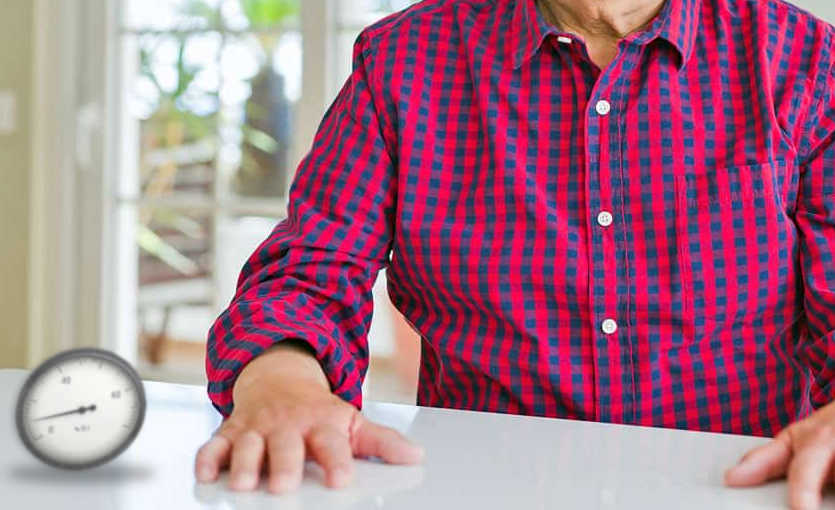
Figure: 10 %
